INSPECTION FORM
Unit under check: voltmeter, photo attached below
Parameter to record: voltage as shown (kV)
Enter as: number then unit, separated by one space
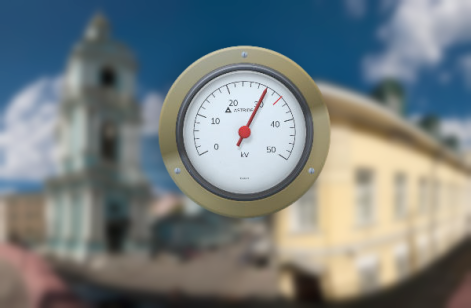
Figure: 30 kV
